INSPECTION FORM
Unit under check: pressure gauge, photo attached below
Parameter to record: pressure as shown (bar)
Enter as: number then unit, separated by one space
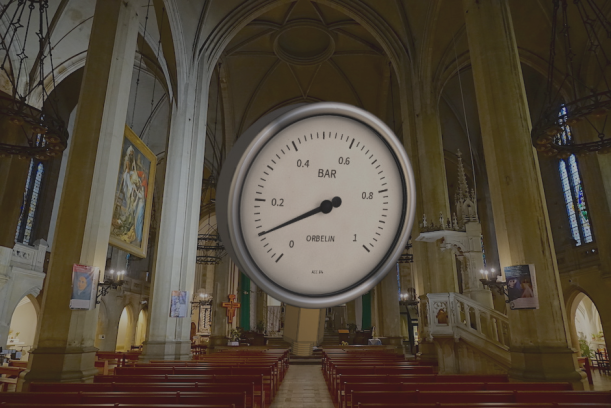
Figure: 0.1 bar
